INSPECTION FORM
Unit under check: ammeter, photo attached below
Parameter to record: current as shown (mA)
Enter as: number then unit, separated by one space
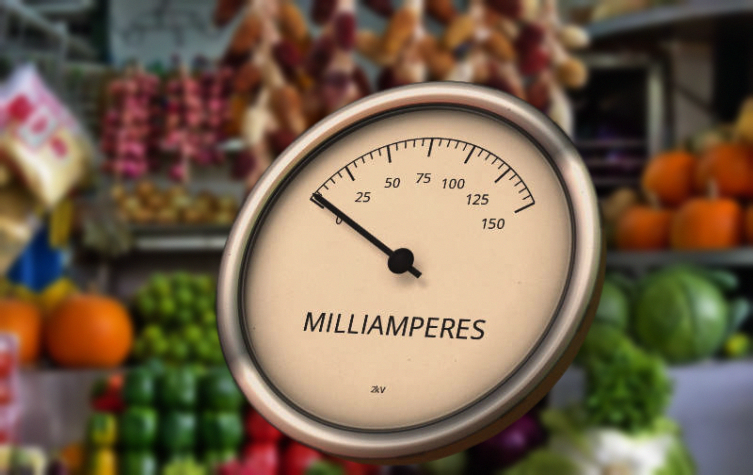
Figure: 2.5 mA
